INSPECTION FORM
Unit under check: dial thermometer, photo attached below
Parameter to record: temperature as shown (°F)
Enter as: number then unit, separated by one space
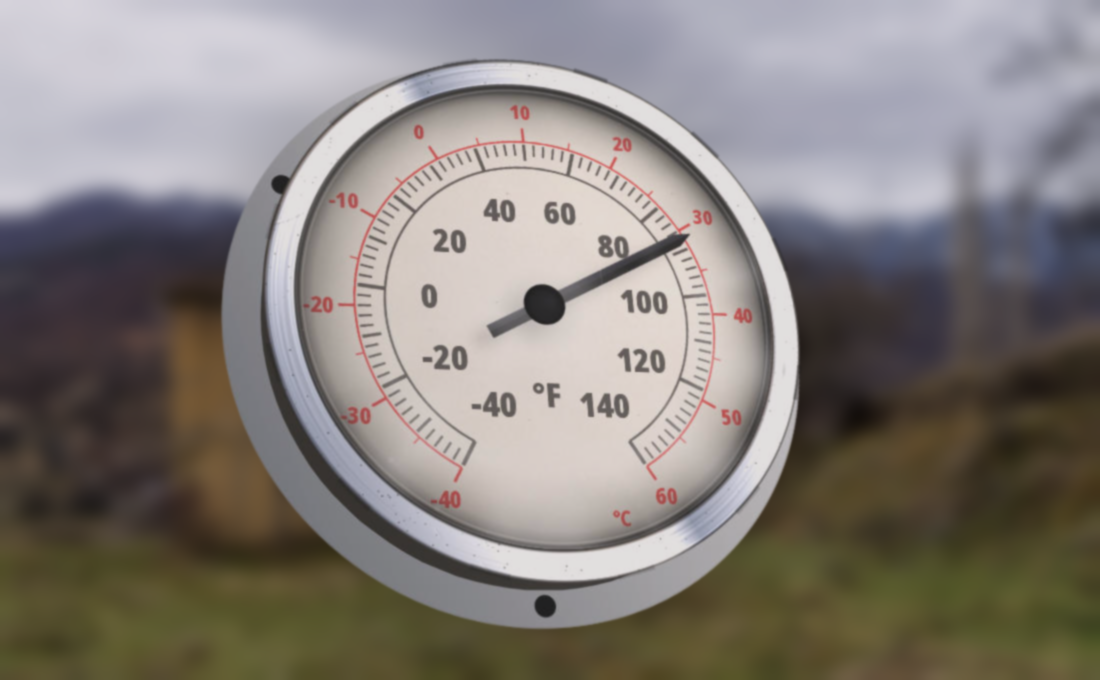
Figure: 88 °F
